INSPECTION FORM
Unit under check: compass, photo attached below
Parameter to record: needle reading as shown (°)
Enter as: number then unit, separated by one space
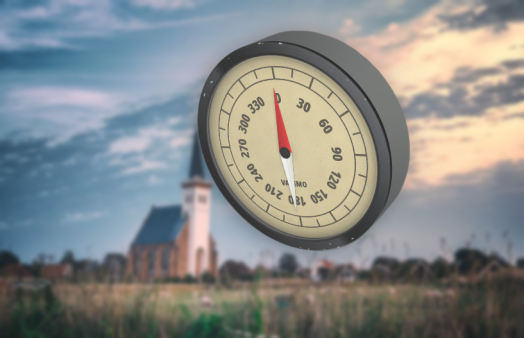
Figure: 0 °
